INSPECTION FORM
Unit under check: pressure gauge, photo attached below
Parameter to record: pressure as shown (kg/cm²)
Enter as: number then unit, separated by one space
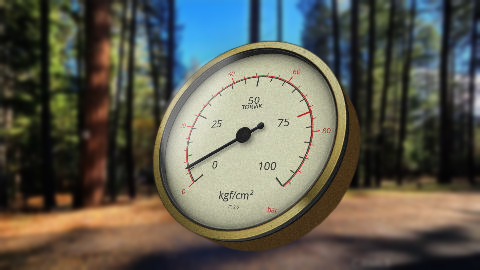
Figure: 5 kg/cm²
